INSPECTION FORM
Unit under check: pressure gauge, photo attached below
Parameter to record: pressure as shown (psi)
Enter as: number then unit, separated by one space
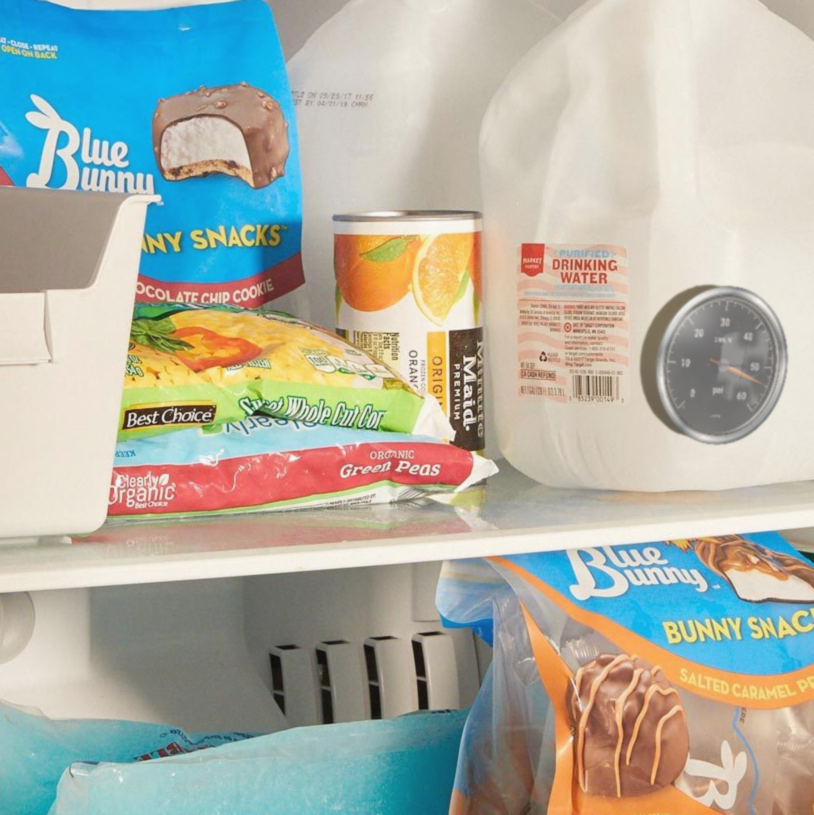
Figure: 54 psi
